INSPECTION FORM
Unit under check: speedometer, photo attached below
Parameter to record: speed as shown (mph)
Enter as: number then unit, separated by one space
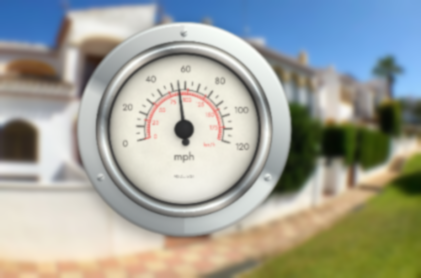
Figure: 55 mph
